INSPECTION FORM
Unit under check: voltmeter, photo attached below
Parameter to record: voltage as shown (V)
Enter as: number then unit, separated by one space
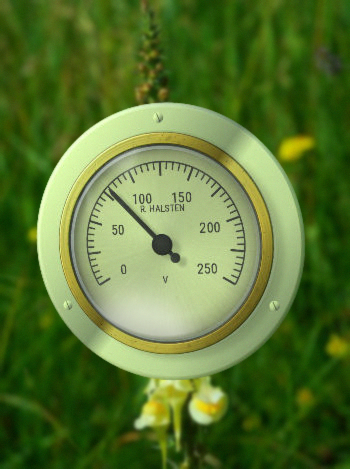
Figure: 80 V
